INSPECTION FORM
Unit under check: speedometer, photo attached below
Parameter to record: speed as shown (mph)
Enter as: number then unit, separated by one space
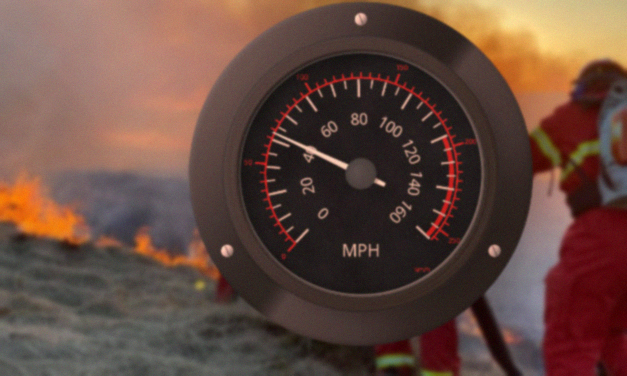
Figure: 42.5 mph
